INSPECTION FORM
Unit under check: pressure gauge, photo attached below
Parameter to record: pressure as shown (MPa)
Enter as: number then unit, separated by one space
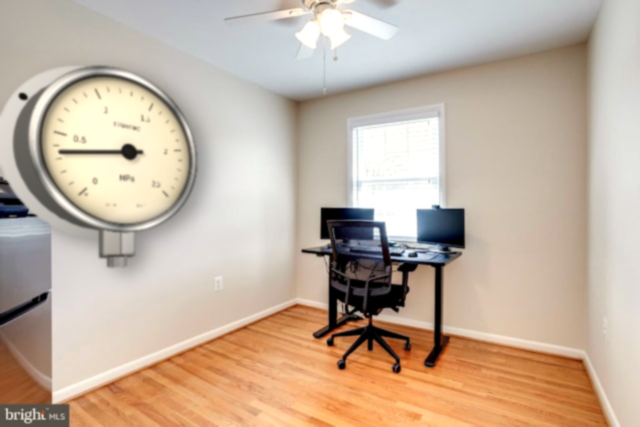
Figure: 0.35 MPa
